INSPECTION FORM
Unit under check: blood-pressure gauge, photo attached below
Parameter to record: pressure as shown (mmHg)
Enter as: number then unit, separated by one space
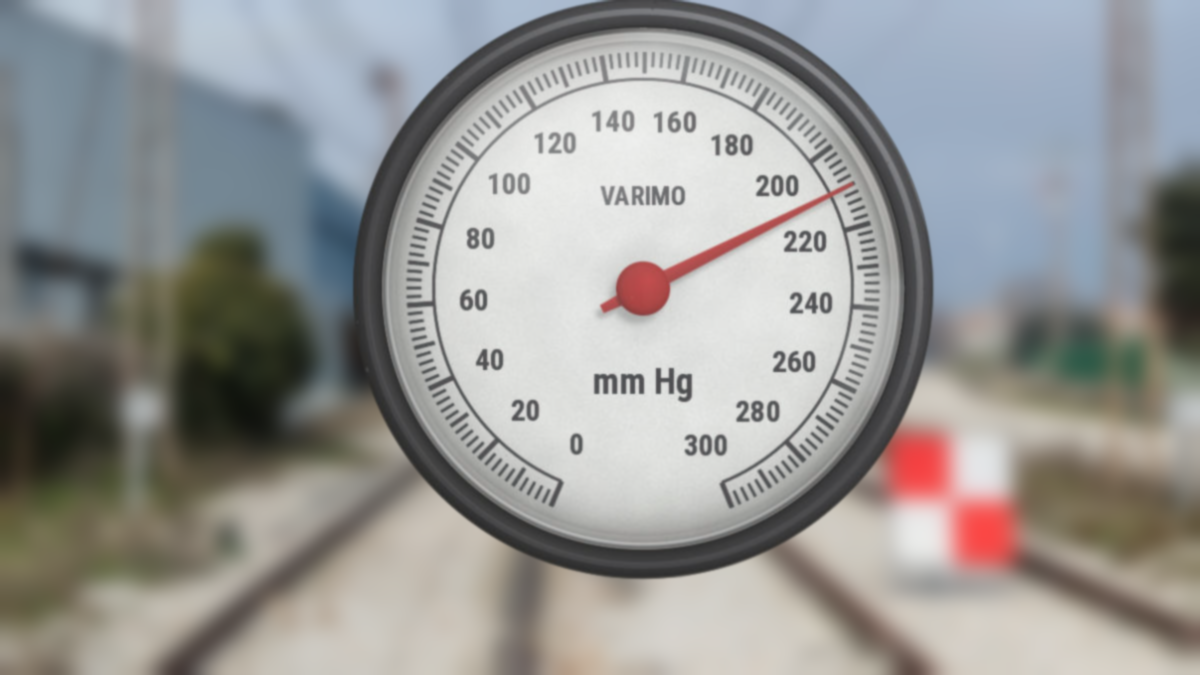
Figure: 210 mmHg
